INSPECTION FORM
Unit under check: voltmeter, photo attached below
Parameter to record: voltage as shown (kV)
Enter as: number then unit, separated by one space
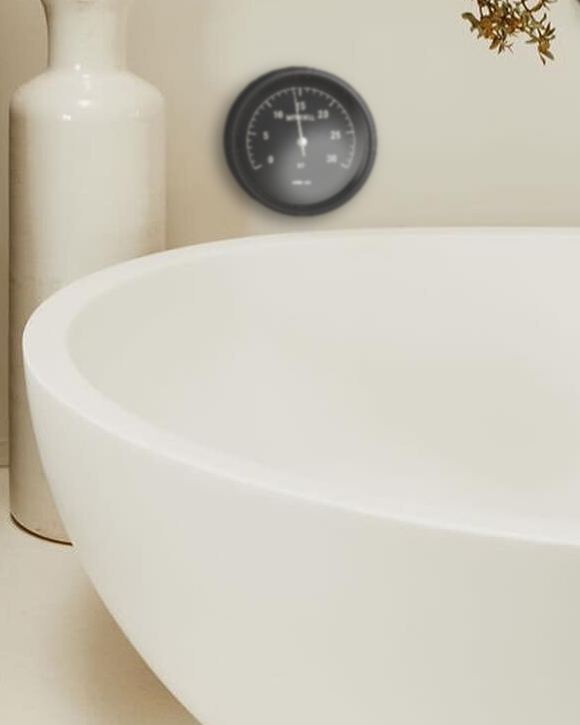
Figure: 14 kV
